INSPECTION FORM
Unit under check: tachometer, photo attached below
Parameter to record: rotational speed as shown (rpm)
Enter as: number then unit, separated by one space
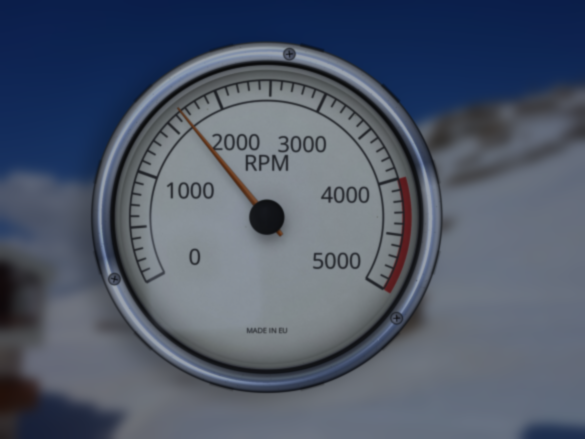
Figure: 1650 rpm
